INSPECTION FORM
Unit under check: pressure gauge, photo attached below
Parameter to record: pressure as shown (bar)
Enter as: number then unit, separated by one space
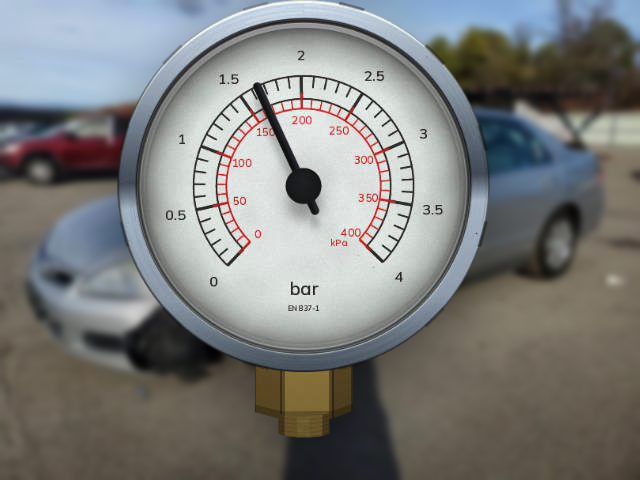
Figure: 1.65 bar
